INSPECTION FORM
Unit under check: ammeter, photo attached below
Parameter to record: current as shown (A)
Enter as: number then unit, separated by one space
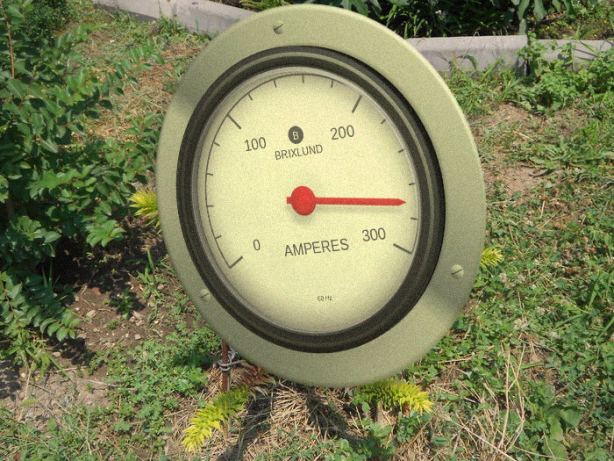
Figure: 270 A
